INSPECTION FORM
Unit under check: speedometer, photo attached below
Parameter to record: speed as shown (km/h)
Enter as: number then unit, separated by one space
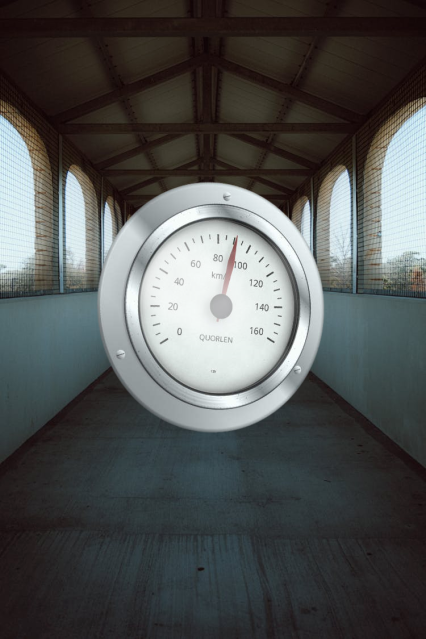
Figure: 90 km/h
